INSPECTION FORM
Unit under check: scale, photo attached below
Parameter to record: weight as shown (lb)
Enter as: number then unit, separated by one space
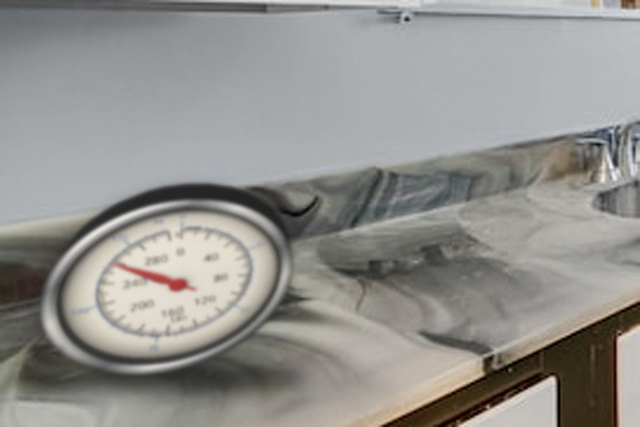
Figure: 260 lb
